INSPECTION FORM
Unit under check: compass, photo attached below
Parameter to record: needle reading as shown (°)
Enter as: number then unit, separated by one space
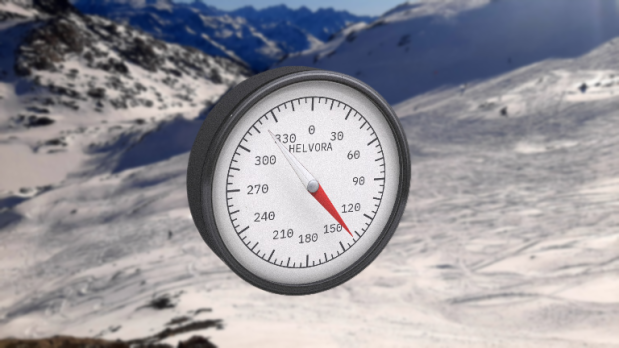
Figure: 140 °
